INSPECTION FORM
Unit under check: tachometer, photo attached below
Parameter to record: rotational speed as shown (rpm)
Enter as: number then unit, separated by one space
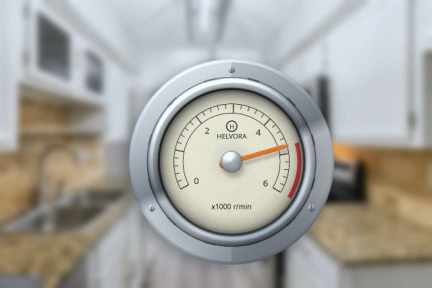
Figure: 4800 rpm
